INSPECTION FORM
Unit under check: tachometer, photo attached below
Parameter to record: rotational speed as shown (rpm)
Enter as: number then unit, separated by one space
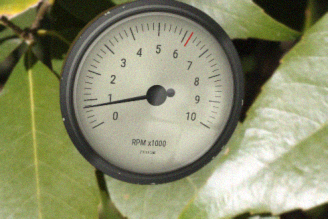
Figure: 800 rpm
